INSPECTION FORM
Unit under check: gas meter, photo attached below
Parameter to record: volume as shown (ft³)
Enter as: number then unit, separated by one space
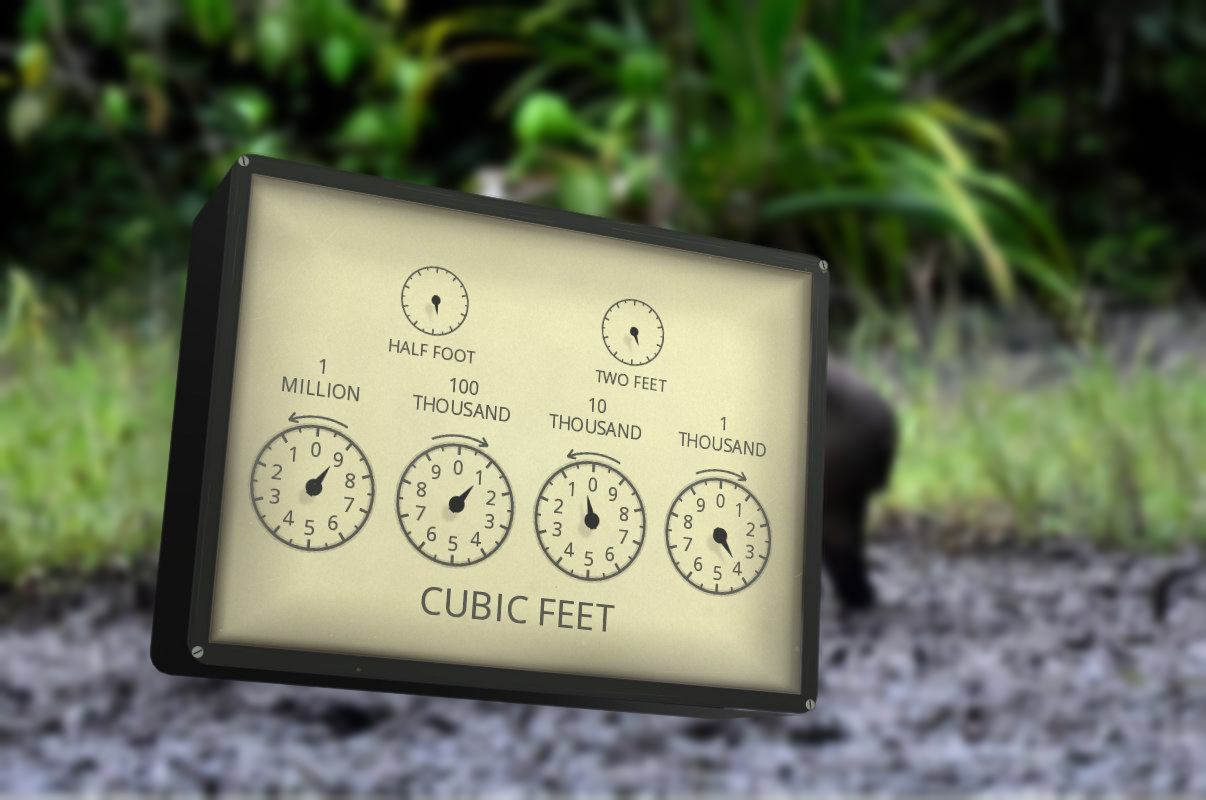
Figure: 910400 ft³
